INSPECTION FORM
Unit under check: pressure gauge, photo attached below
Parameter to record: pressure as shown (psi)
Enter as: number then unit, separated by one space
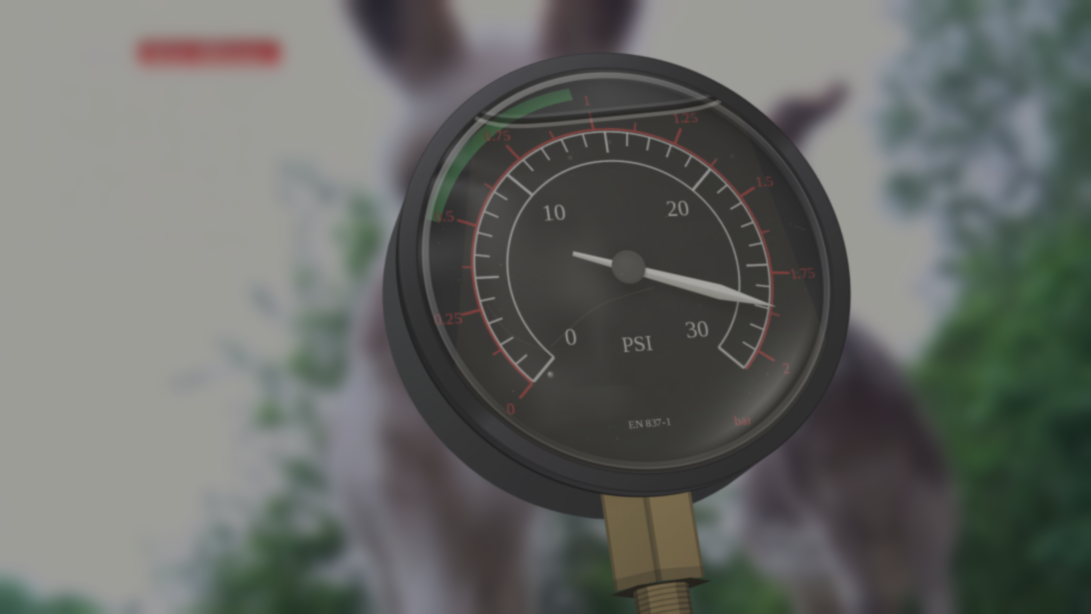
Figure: 27 psi
